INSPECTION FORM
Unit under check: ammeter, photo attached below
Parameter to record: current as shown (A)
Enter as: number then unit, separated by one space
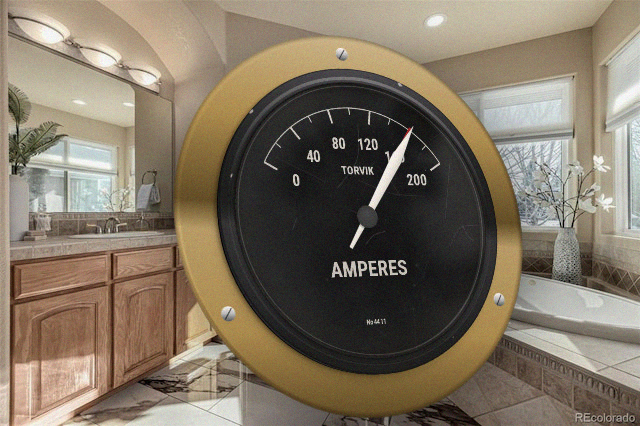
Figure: 160 A
